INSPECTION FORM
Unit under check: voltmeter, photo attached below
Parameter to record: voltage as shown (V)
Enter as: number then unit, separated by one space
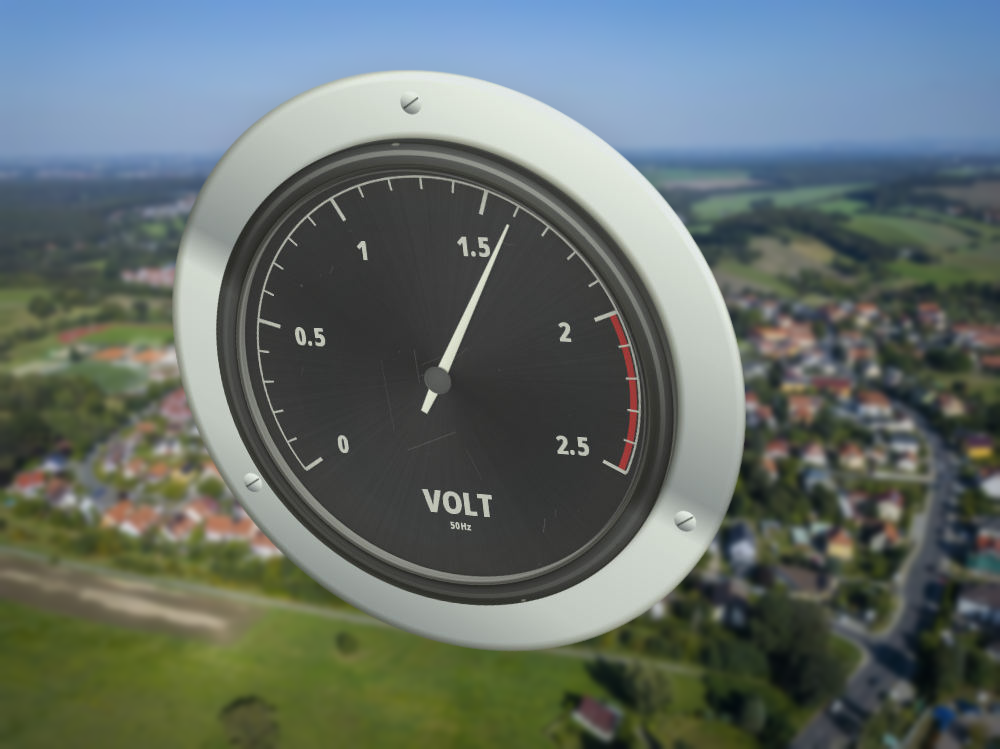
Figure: 1.6 V
